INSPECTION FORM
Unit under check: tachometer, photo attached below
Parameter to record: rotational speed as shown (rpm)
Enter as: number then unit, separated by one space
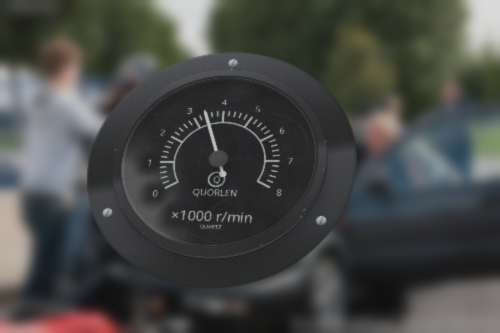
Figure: 3400 rpm
